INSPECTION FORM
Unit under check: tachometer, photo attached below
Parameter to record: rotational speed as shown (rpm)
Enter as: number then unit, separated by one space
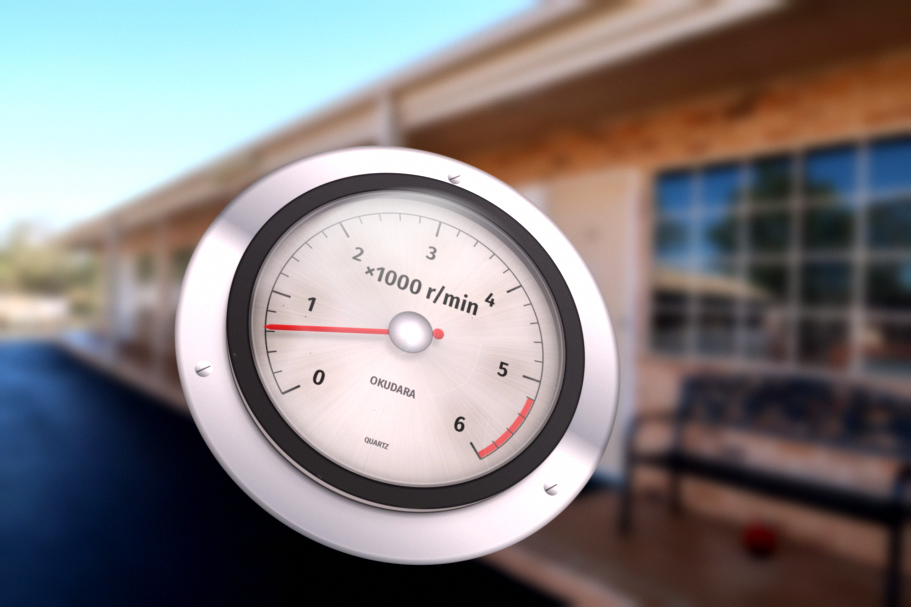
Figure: 600 rpm
